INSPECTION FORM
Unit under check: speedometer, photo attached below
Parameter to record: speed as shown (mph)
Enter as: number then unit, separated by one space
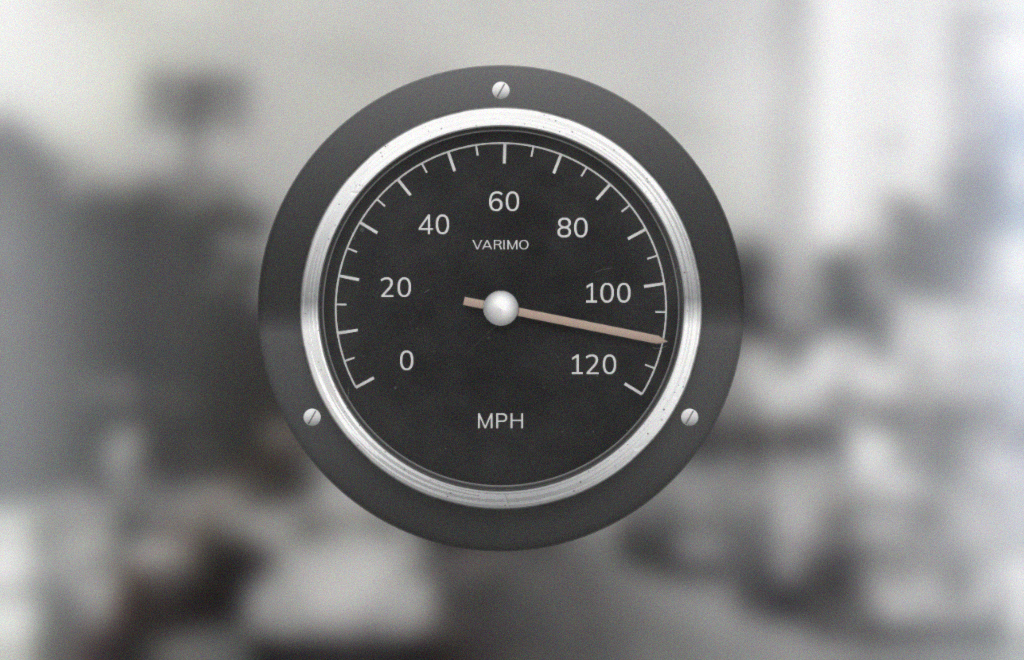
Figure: 110 mph
